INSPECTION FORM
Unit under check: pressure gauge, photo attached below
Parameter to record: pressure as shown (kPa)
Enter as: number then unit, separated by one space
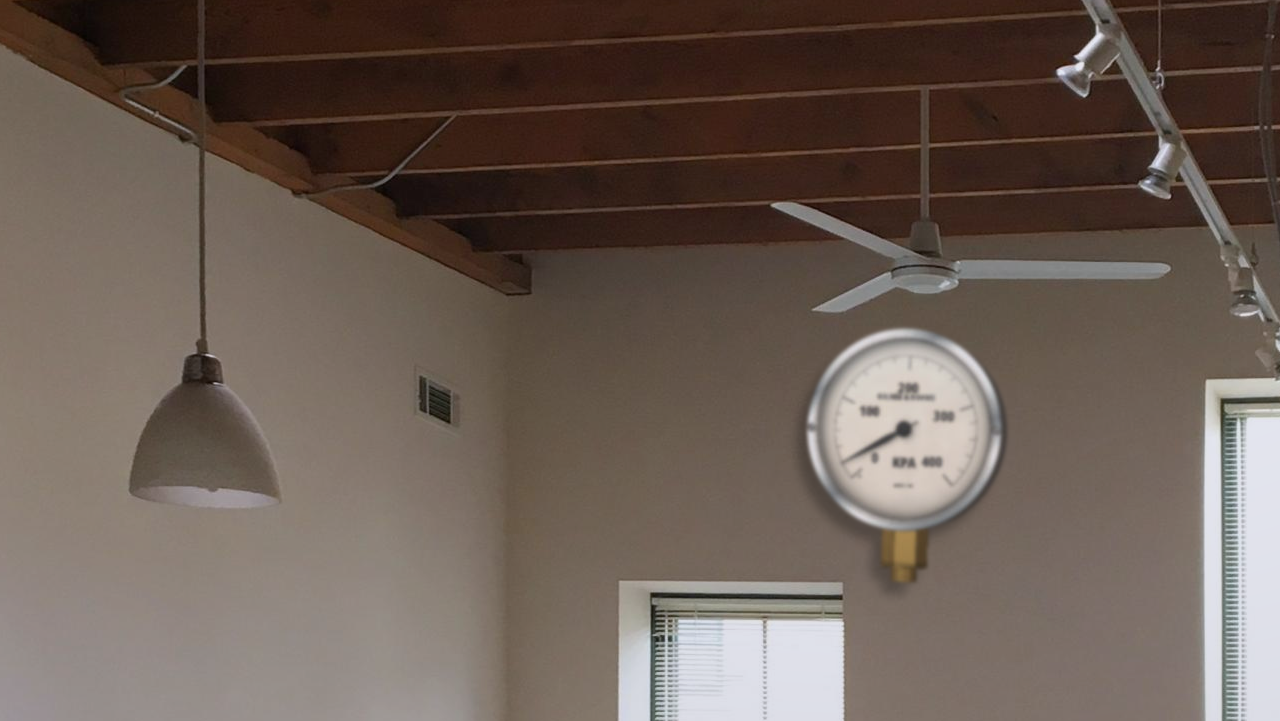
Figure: 20 kPa
